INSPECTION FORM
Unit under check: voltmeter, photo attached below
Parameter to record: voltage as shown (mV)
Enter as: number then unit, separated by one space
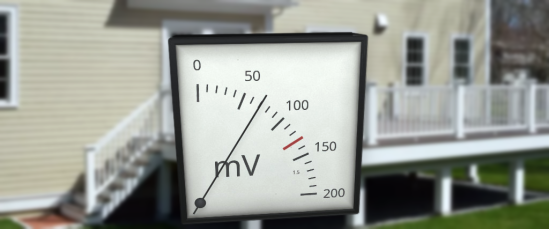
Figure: 70 mV
